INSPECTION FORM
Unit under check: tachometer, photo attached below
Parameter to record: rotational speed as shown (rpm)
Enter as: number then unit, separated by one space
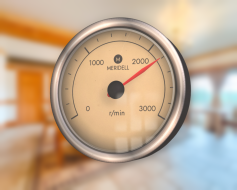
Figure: 2200 rpm
